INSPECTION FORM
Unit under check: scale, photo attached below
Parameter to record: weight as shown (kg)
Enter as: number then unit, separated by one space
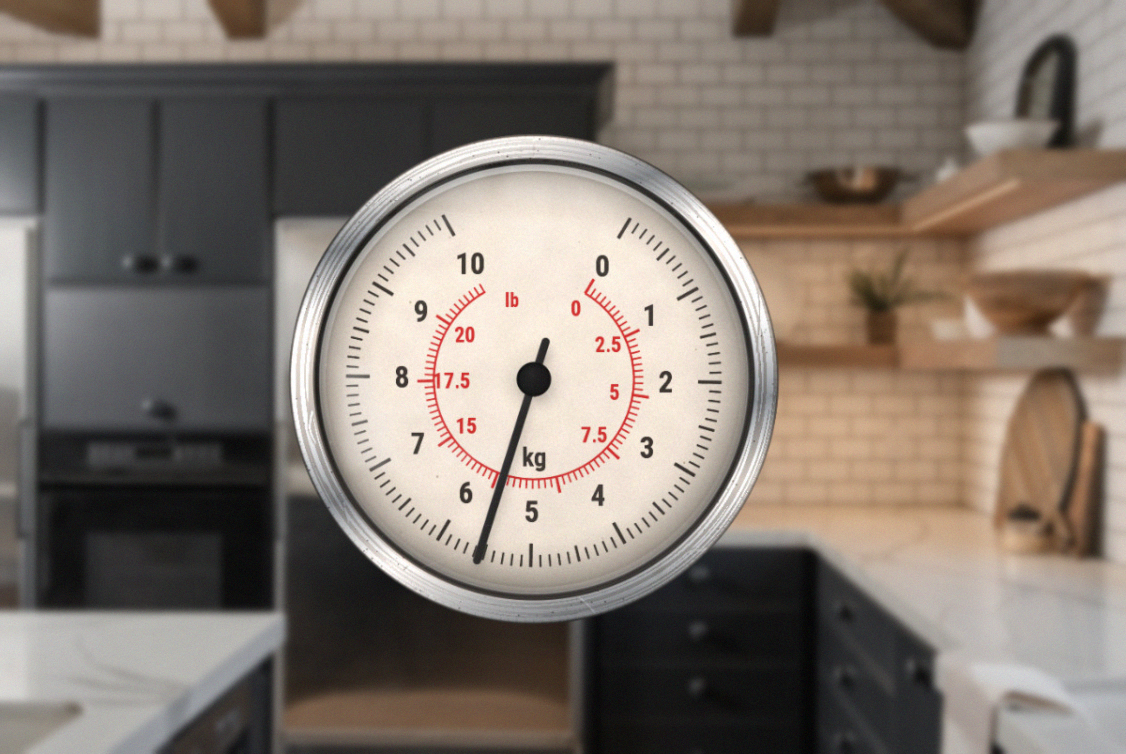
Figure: 5.55 kg
